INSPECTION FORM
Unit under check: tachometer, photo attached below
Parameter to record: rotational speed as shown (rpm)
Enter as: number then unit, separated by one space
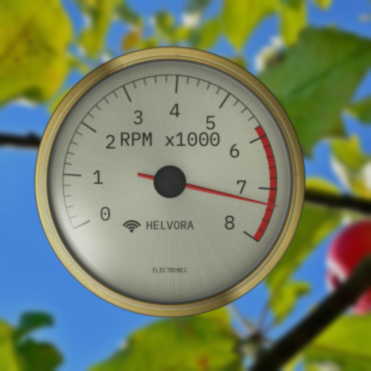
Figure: 7300 rpm
